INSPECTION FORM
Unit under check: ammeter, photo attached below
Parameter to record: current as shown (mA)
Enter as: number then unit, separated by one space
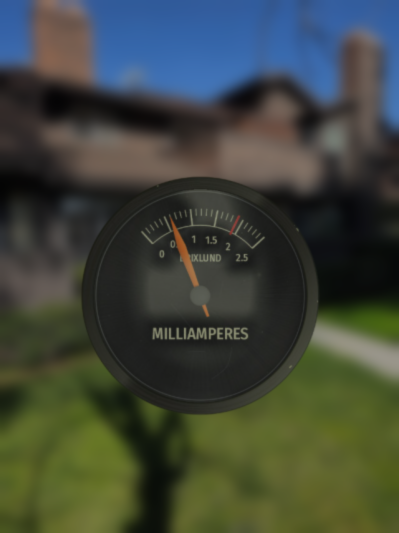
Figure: 0.6 mA
